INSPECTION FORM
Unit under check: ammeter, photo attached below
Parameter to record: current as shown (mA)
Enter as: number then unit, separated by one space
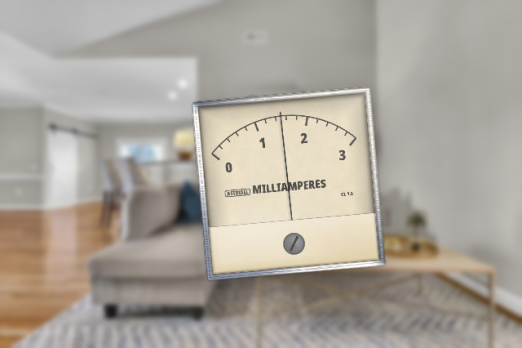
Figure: 1.5 mA
